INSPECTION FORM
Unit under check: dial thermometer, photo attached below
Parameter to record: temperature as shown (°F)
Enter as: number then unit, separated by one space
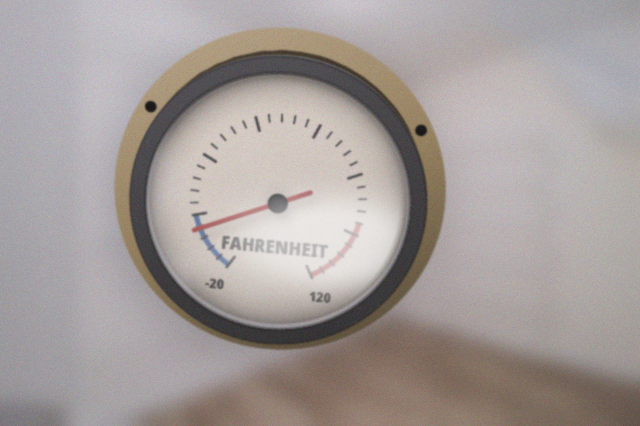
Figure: -4 °F
